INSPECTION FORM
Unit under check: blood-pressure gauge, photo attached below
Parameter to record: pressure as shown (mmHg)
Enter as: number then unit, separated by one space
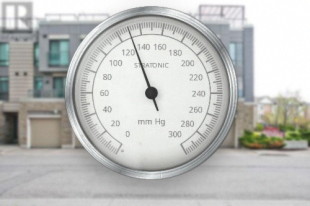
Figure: 130 mmHg
